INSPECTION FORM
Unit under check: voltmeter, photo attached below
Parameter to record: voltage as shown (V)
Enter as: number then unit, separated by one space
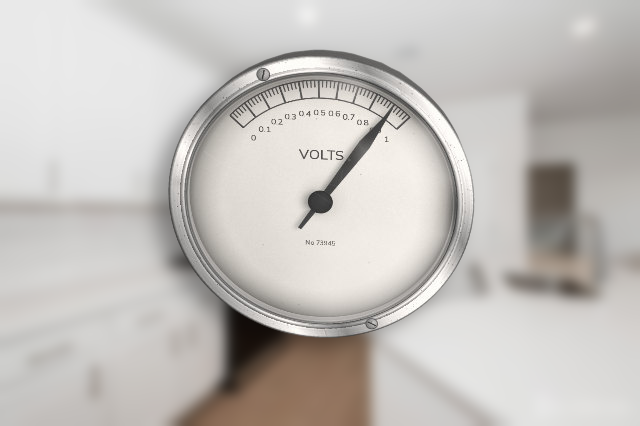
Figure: 0.9 V
